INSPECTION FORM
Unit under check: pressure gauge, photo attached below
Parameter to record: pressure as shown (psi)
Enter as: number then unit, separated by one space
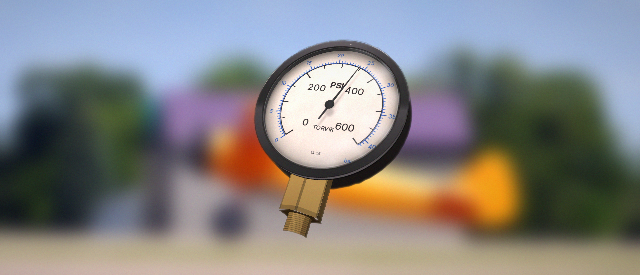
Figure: 350 psi
